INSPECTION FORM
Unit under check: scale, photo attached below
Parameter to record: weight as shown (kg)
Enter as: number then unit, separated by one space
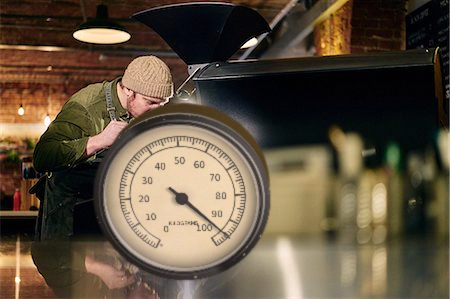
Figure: 95 kg
